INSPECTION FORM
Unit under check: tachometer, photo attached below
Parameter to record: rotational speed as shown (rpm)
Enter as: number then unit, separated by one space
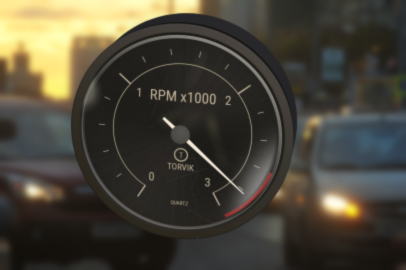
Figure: 2800 rpm
